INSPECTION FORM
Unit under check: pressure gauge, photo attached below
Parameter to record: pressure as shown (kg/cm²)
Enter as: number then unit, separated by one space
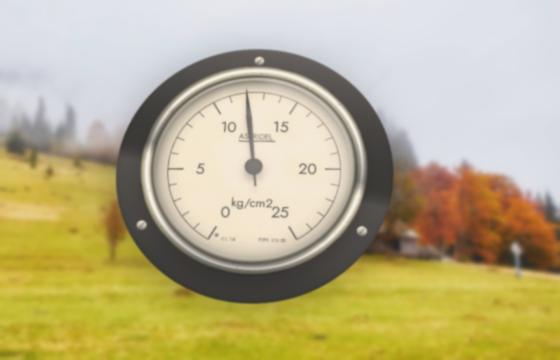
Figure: 12 kg/cm²
